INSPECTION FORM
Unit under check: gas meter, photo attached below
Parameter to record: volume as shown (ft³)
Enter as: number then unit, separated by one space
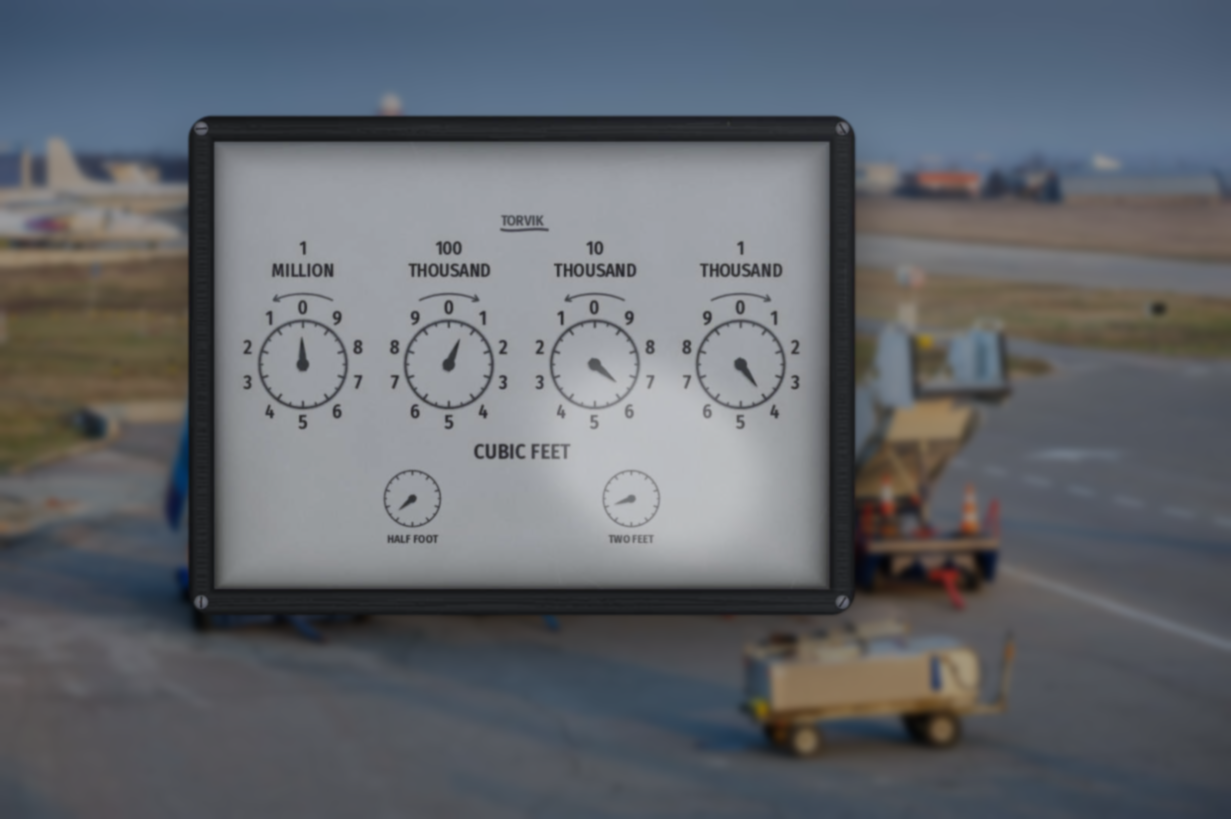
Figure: 6400 ft³
